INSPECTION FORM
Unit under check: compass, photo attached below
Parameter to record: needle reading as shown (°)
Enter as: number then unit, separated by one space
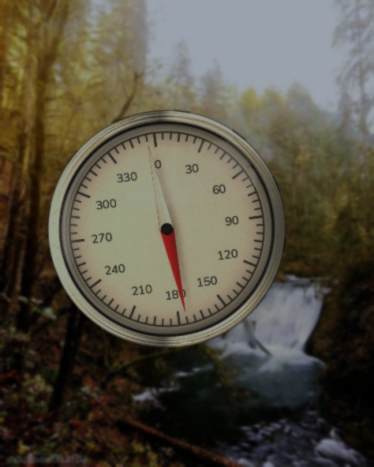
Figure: 175 °
